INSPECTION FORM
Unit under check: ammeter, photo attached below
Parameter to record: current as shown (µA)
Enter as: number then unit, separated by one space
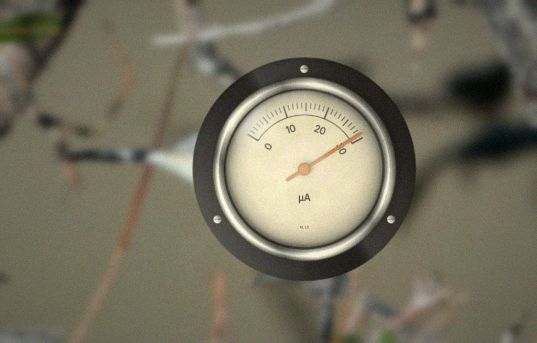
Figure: 29 µA
